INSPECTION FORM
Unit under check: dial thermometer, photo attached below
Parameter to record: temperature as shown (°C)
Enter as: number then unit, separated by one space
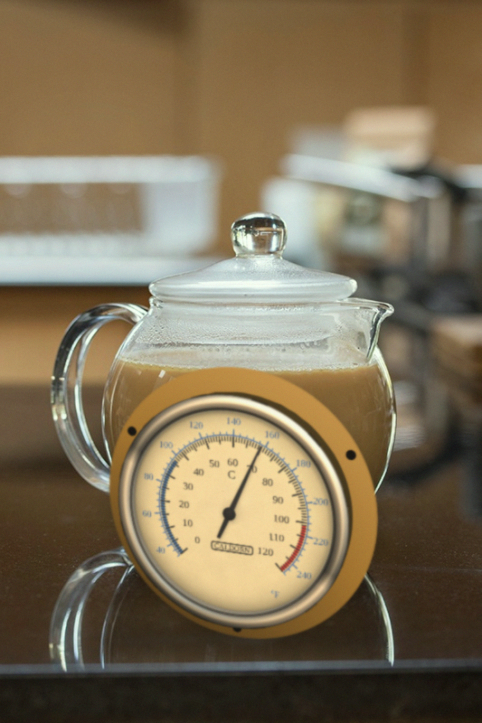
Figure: 70 °C
